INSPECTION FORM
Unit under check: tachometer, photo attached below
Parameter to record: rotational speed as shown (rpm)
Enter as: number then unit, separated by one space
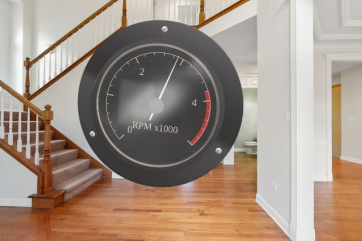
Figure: 2900 rpm
